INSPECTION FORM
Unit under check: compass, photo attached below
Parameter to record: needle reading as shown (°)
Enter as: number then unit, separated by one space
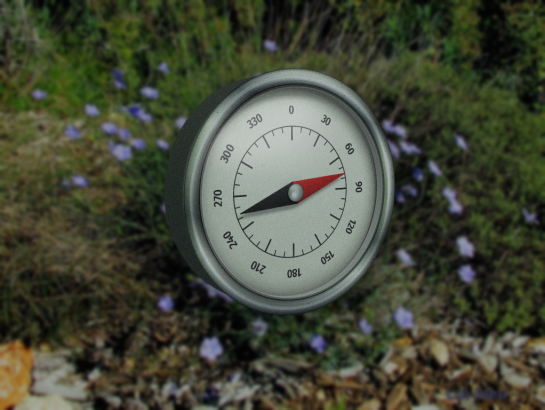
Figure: 75 °
